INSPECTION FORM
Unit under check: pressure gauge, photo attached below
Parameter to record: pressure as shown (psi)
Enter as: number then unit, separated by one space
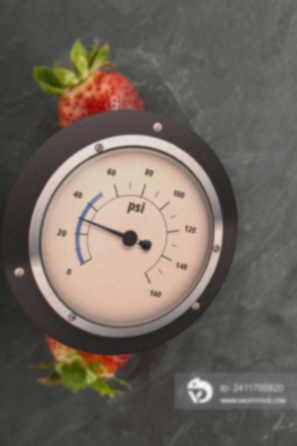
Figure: 30 psi
